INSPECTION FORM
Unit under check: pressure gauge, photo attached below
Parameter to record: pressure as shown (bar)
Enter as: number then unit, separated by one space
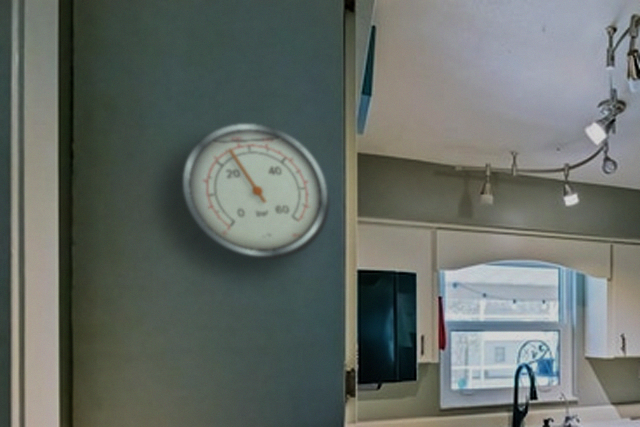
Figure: 25 bar
